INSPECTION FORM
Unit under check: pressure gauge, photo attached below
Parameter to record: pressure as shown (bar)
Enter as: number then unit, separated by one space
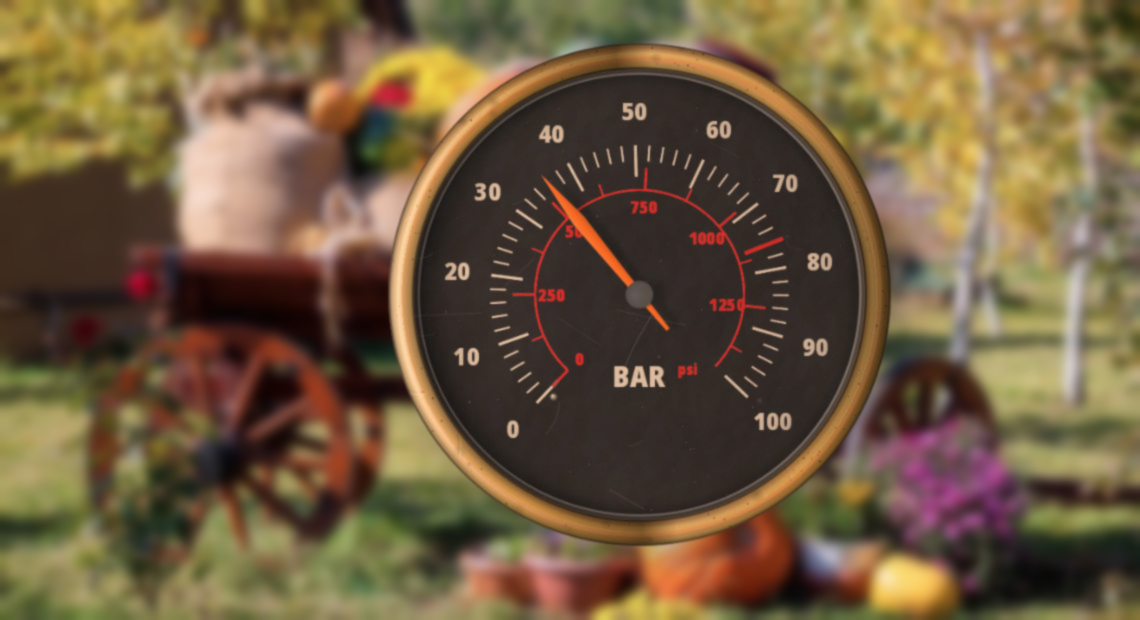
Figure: 36 bar
